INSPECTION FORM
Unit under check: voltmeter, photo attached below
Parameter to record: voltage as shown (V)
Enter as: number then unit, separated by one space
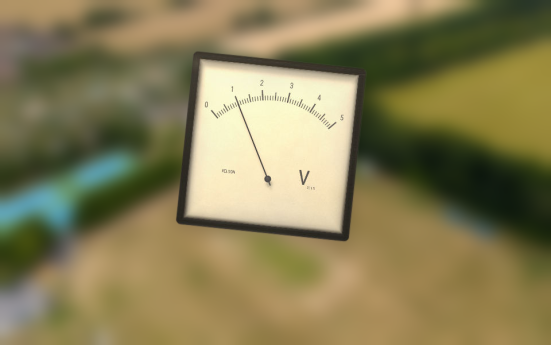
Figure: 1 V
